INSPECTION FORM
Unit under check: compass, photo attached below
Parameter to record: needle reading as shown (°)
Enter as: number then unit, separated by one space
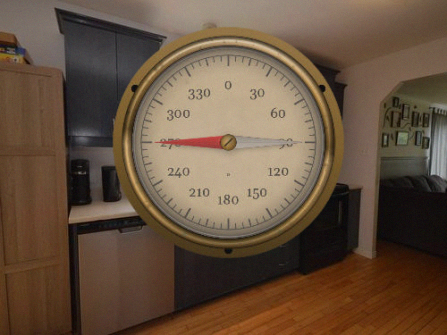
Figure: 270 °
